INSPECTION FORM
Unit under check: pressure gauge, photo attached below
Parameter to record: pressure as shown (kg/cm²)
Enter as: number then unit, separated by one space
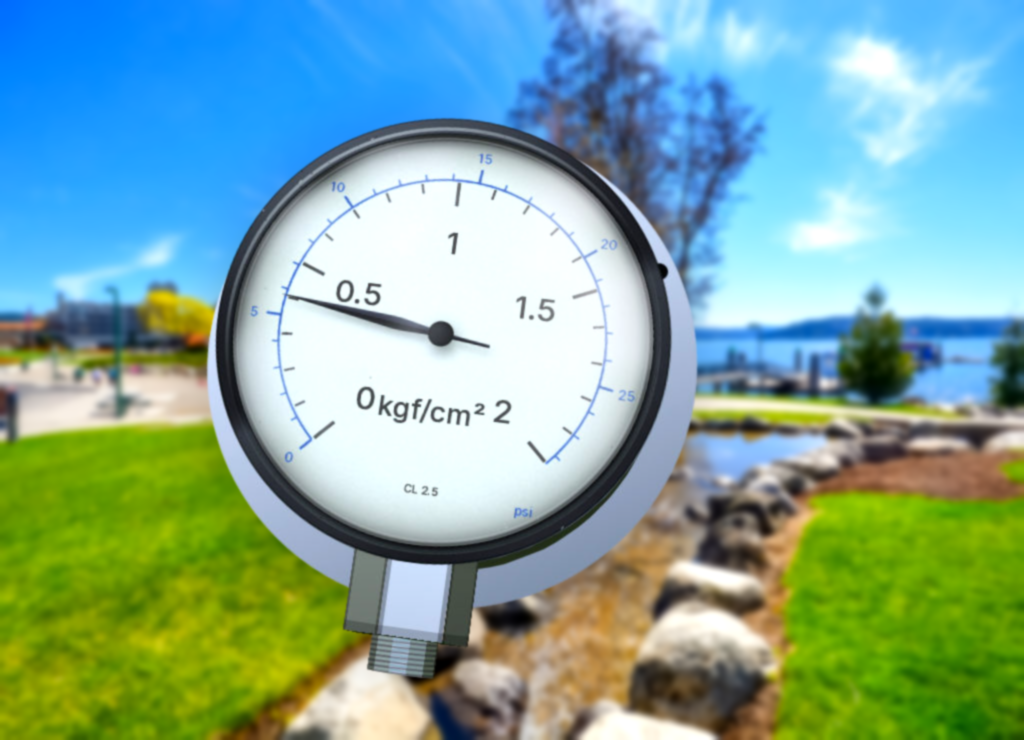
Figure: 0.4 kg/cm²
